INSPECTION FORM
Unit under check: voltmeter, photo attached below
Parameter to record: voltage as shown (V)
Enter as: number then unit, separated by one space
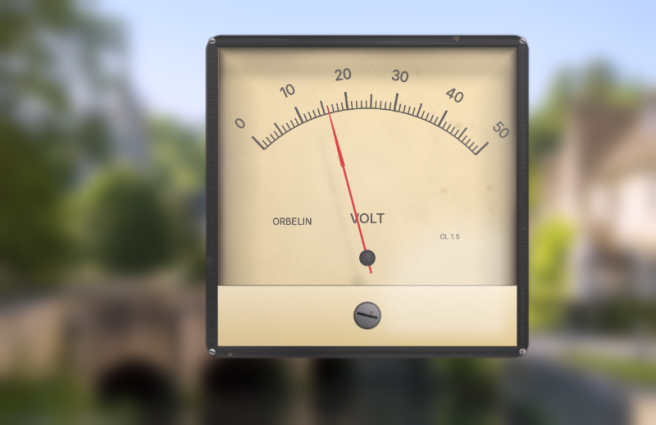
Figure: 16 V
